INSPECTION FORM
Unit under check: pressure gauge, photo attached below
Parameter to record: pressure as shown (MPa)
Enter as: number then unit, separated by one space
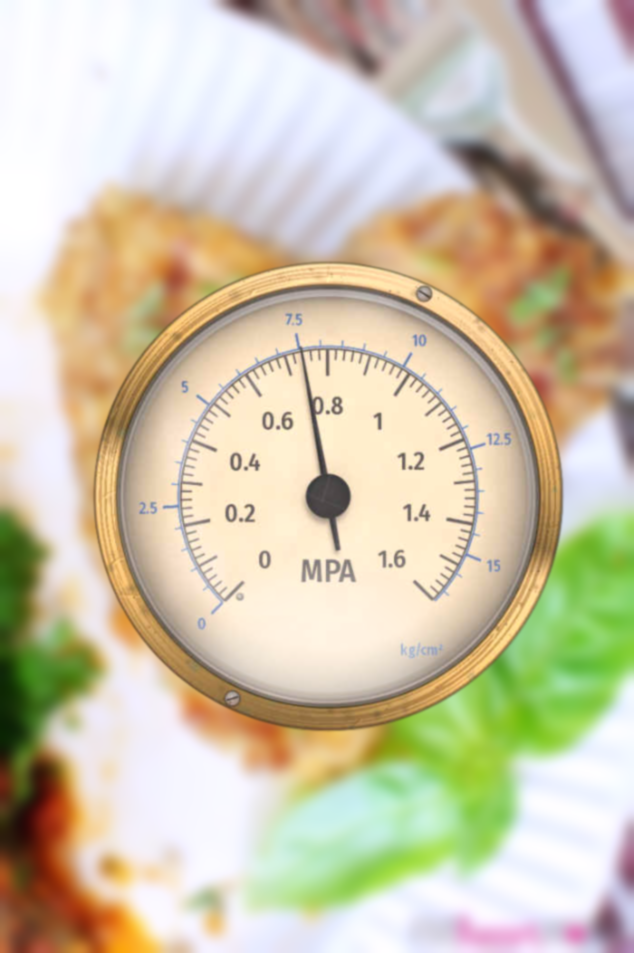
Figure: 0.74 MPa
